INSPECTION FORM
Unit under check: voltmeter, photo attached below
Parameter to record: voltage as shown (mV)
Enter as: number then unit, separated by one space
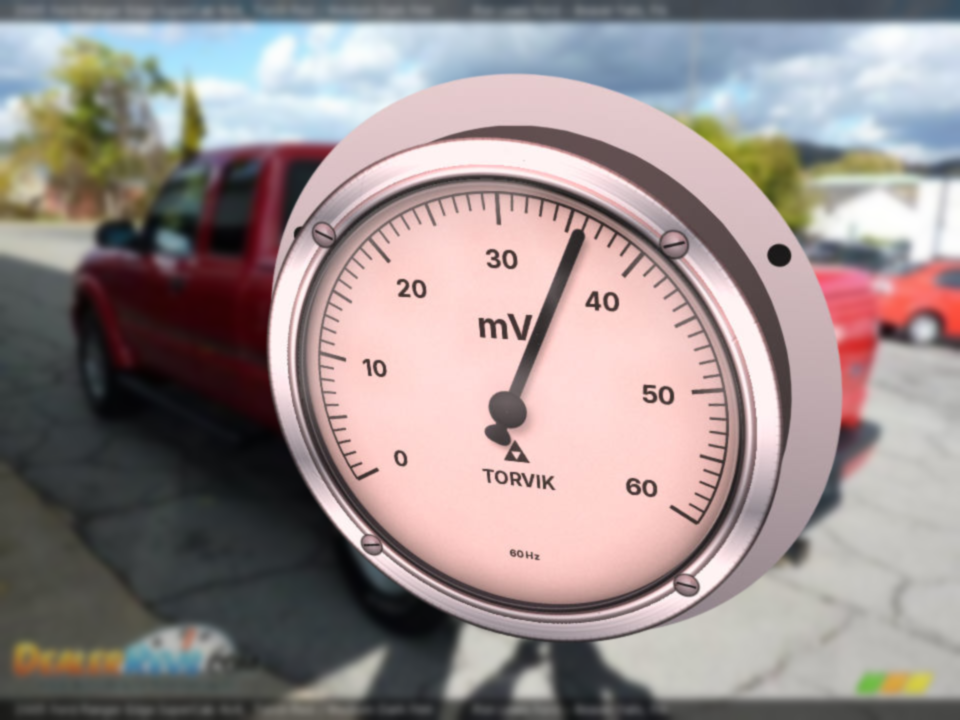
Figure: 36 mV
